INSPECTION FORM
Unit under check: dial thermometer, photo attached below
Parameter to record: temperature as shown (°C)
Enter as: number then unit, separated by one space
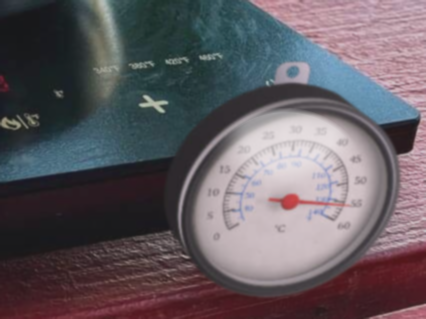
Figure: 55 °C
